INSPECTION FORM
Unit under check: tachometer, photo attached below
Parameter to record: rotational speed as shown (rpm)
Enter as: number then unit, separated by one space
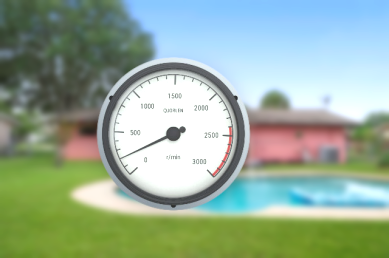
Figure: 200 rpm
